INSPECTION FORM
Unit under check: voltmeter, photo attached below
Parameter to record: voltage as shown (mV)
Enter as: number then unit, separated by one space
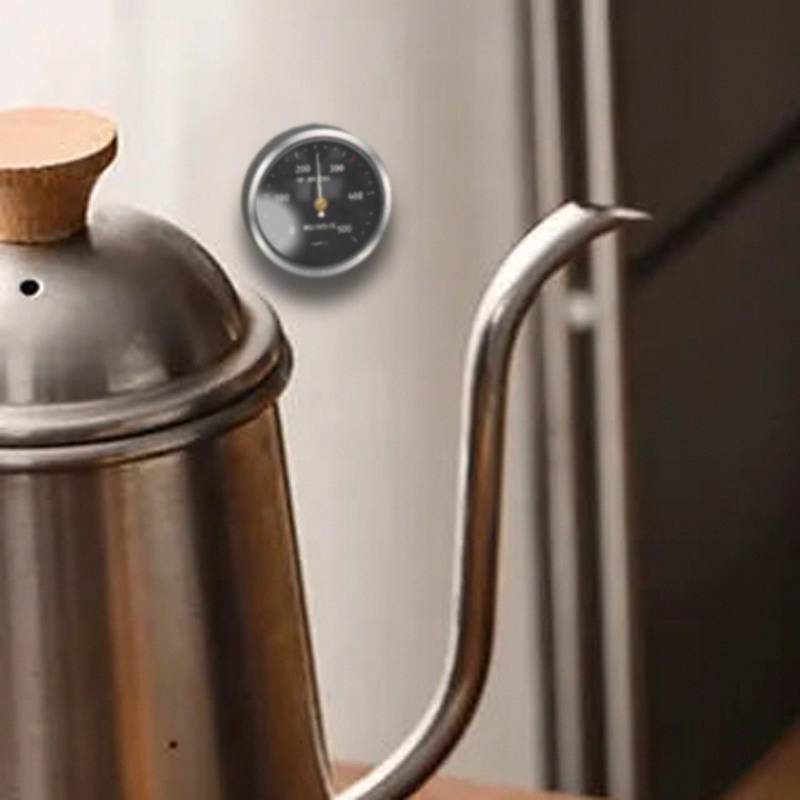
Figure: 240 mV
